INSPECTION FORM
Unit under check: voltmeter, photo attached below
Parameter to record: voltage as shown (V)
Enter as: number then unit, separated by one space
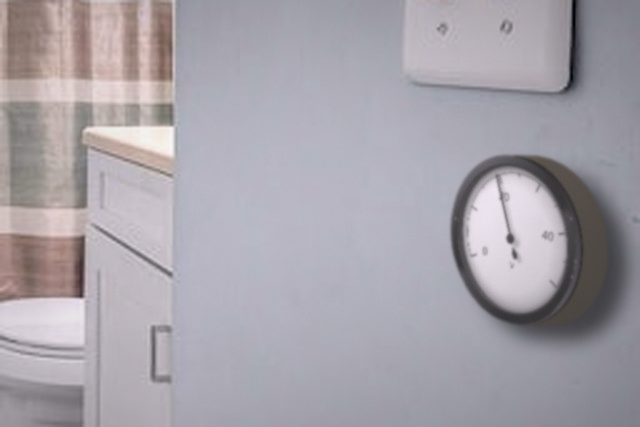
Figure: 20 V
